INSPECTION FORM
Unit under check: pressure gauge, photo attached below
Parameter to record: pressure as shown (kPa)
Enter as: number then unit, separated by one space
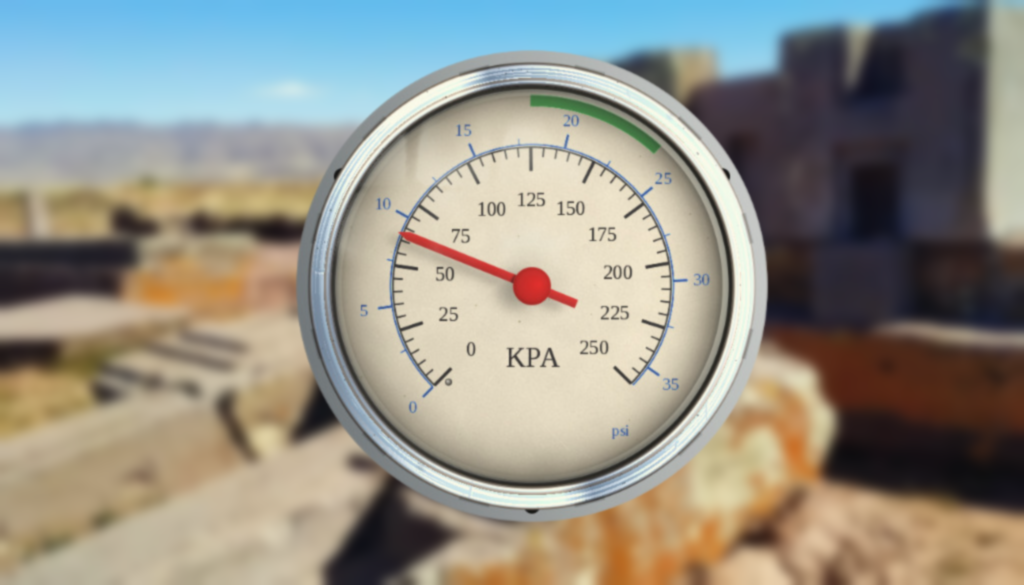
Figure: 62.5 kPa
